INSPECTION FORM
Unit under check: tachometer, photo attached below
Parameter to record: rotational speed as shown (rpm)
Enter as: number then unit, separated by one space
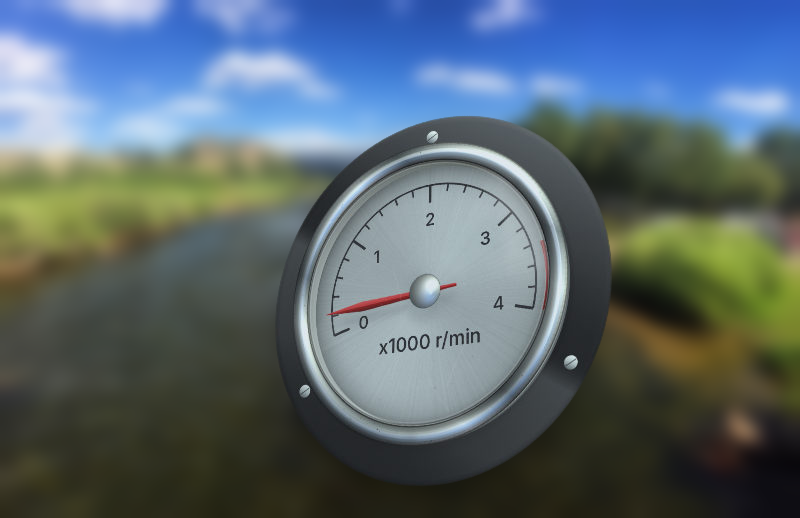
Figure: 200 rpm
